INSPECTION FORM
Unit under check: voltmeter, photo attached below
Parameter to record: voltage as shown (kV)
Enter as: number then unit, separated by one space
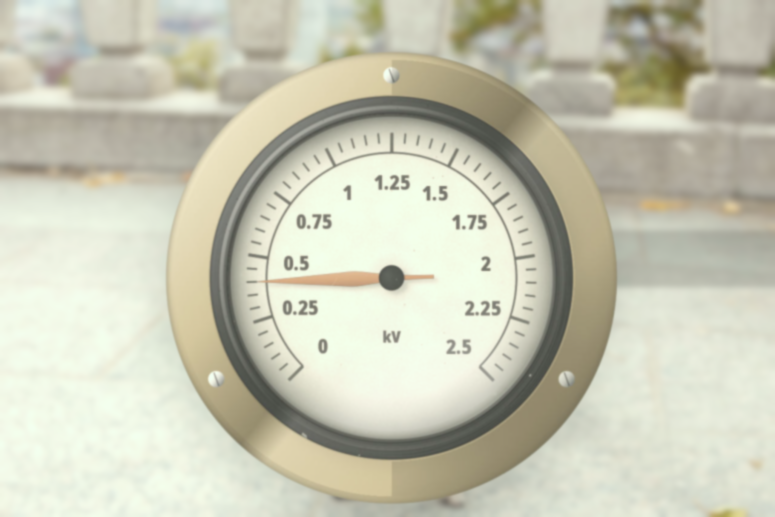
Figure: 0.4 kV
